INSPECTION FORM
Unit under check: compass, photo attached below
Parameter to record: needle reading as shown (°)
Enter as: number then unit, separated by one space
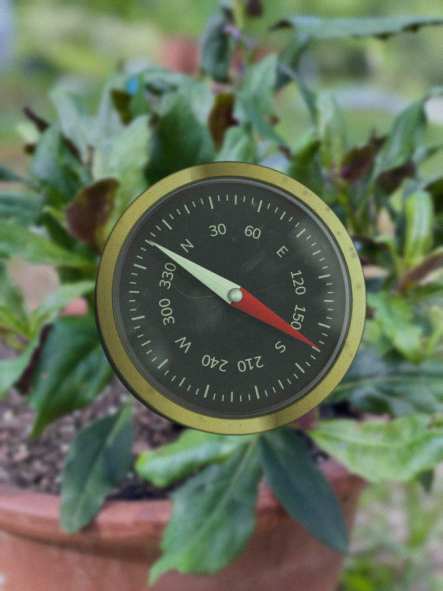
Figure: 165 °
